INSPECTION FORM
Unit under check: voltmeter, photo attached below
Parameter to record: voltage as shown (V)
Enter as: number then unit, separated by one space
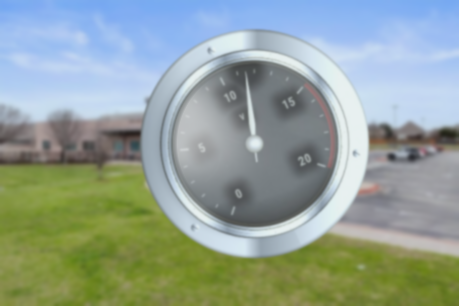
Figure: 11.5 V
